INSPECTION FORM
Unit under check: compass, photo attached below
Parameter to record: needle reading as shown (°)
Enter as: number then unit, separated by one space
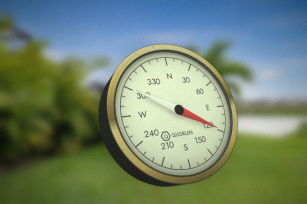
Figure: 120 °
